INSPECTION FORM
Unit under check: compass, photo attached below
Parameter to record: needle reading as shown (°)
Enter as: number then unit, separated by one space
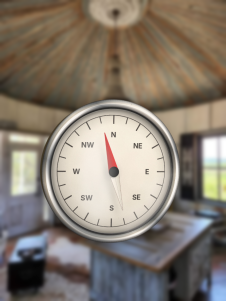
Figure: 345 °
